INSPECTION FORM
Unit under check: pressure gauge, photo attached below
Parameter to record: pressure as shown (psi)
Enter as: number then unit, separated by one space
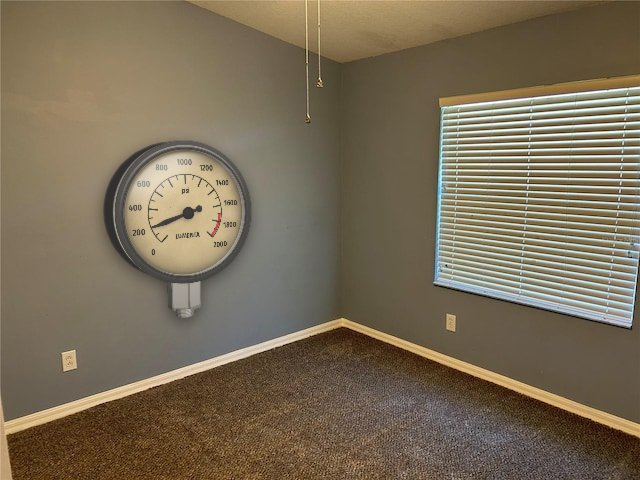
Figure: 200 psi
